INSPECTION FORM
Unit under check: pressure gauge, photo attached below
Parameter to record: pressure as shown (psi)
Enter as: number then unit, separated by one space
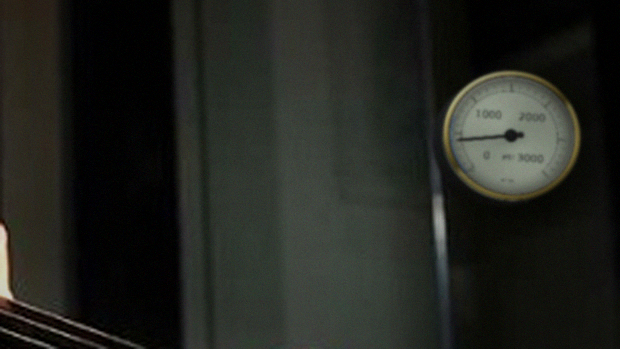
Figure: 400 psi
